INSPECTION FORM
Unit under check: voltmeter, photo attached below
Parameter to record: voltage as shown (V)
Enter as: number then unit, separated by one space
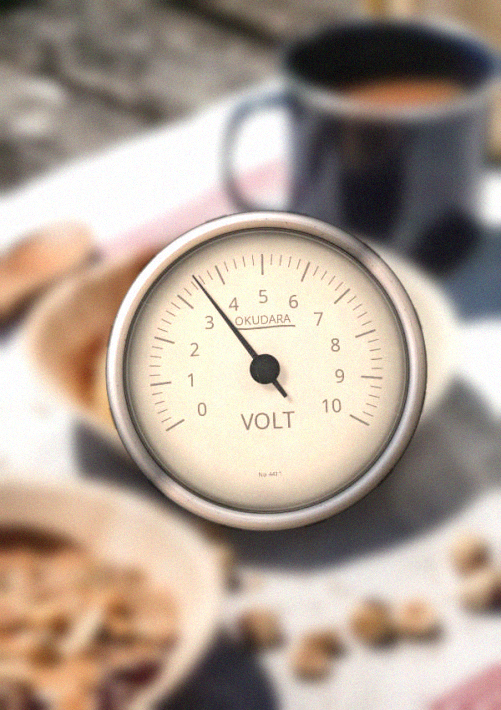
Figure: 3.5 V
